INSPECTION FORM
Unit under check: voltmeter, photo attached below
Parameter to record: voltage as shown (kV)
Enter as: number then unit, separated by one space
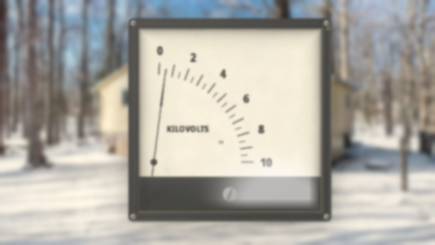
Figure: 0.5 kV
